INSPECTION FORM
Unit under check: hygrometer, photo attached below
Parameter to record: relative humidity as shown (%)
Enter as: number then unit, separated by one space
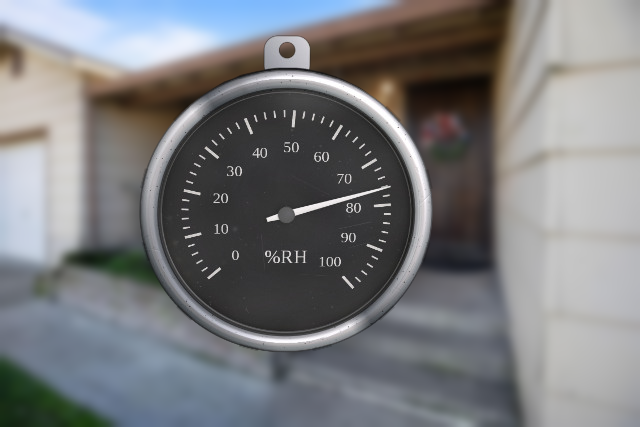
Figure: 76 %
